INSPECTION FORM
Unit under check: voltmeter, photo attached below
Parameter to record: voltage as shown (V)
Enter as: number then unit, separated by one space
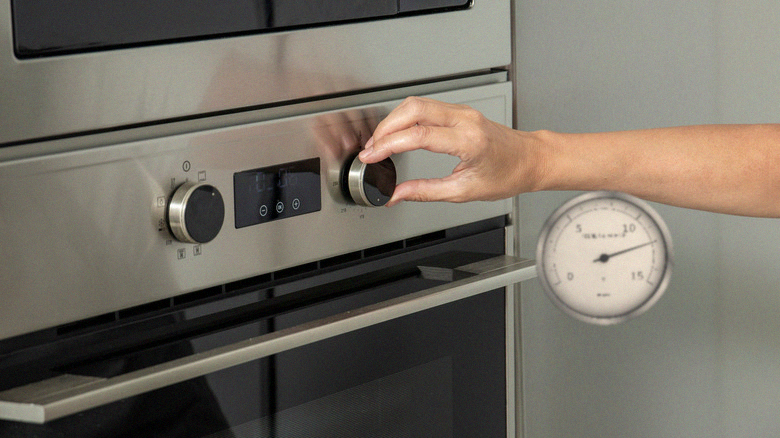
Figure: 12 V
